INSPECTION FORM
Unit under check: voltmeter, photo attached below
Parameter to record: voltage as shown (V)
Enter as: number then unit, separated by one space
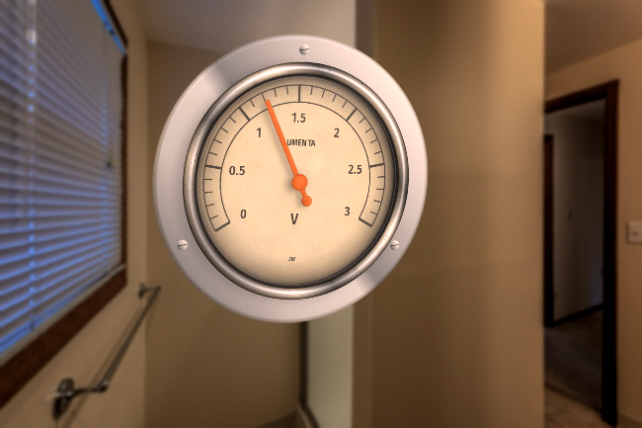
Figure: 1.2 V
